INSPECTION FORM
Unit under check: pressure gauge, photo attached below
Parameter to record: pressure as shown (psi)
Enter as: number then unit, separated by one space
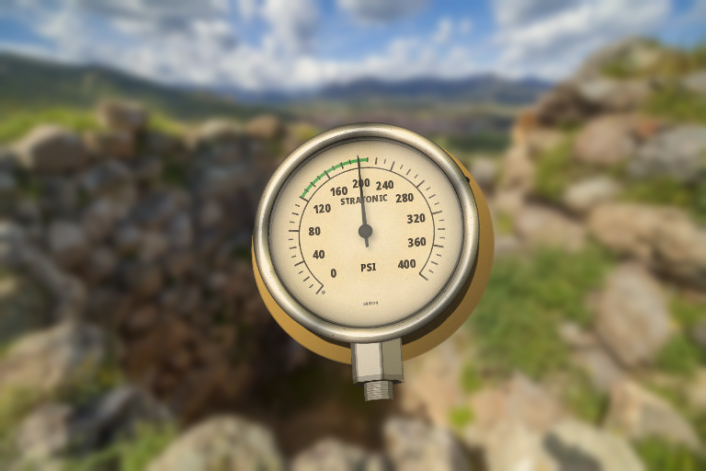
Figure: 200 psi
